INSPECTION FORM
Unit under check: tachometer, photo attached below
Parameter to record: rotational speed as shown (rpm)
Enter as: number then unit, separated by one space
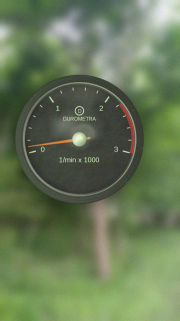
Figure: 100 rpm
